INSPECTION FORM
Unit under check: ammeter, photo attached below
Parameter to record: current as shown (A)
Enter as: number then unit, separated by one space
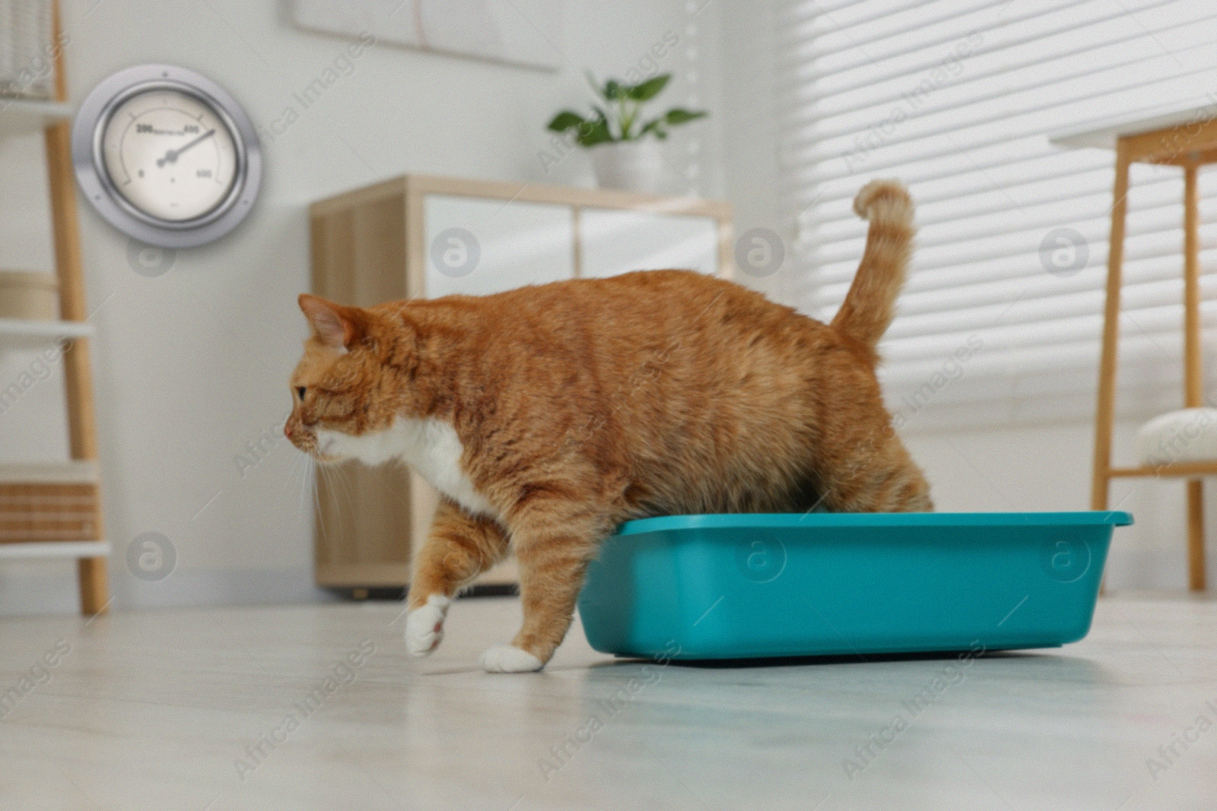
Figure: 450 A
